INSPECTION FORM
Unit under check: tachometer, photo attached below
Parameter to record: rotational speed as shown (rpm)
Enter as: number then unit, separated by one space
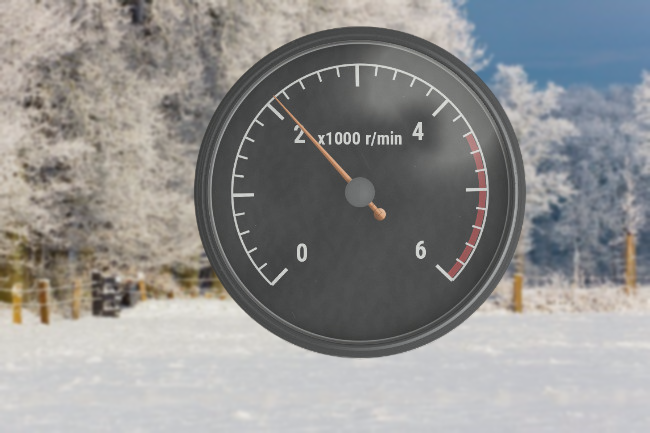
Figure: 2100 rpm
